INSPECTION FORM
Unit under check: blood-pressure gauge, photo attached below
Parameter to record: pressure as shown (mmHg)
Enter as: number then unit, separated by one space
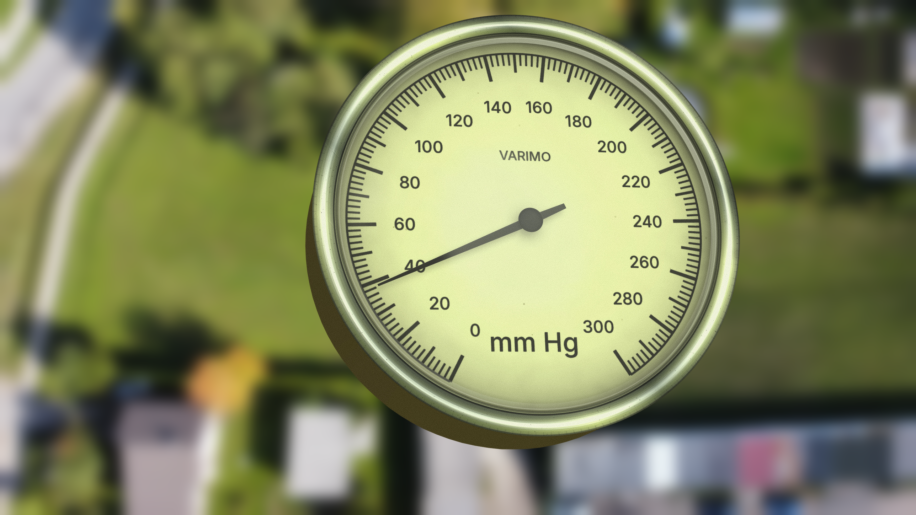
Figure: 38 mmHg
